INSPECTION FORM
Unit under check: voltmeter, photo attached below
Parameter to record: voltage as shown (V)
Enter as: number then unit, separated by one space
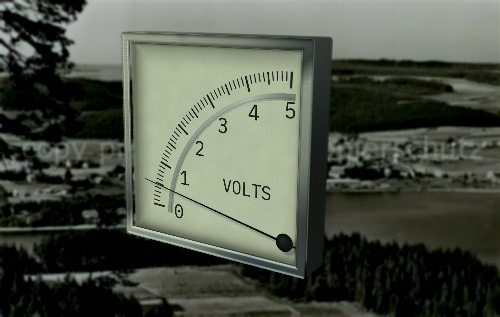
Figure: 0.5 V
